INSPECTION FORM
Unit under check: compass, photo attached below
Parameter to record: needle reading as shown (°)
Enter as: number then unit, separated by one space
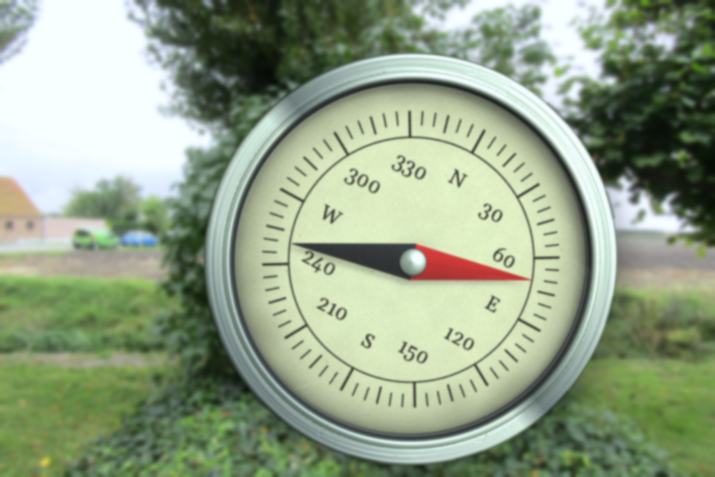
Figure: 70 °
